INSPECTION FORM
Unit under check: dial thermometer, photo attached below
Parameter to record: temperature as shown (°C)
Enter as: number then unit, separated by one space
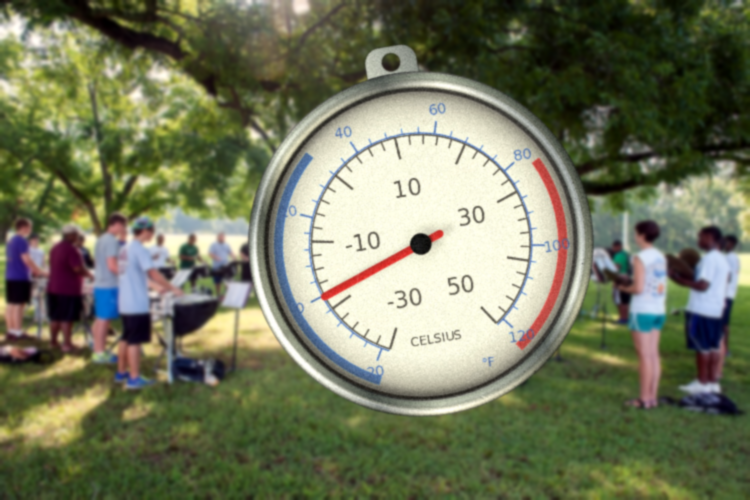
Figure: -18 °C
